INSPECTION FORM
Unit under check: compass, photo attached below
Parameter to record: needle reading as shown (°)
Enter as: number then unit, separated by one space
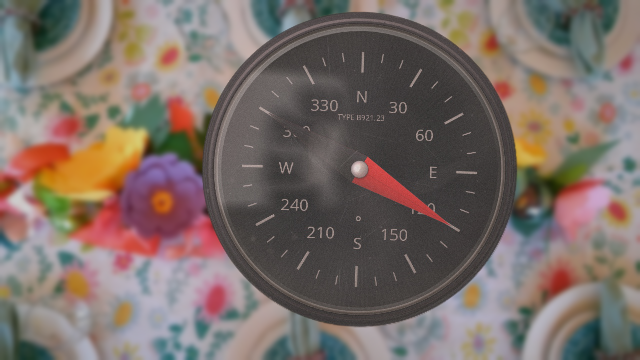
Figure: 120 °
